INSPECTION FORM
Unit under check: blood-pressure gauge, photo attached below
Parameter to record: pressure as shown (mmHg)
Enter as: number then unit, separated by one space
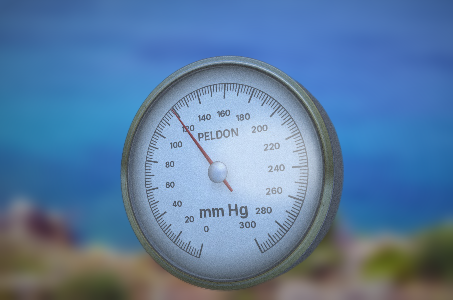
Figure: 120 mmHg
